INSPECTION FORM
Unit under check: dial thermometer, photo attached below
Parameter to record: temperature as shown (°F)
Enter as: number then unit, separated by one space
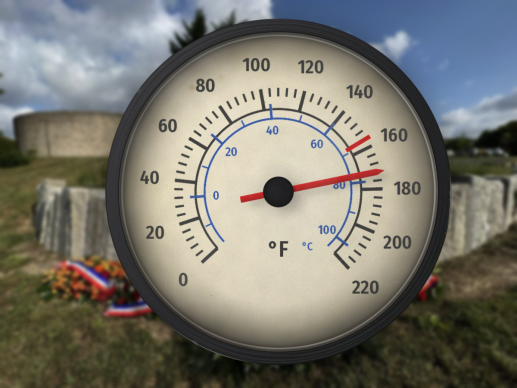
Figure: 172 °F
